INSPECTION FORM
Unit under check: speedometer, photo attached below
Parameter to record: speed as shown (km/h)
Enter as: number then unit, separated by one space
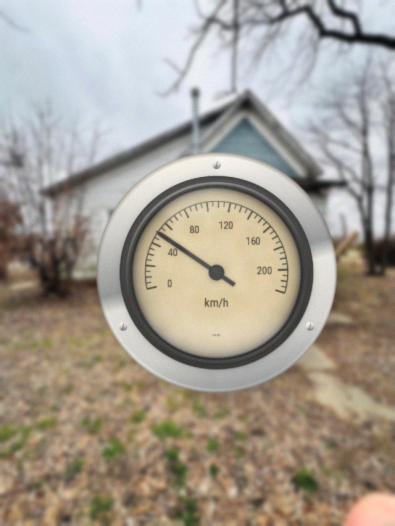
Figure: 50 km/h
